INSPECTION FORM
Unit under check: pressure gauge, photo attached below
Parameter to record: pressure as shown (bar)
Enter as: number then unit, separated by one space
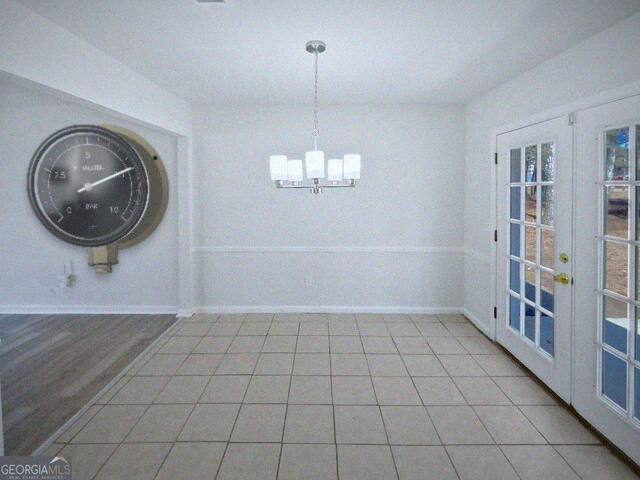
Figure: 7.5 bar
